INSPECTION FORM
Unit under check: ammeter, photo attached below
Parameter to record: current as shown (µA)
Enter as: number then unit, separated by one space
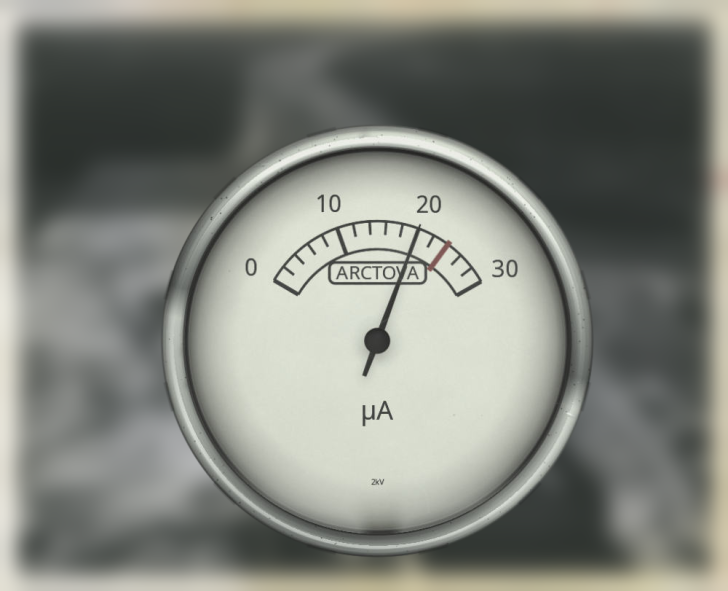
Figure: 20 µA
